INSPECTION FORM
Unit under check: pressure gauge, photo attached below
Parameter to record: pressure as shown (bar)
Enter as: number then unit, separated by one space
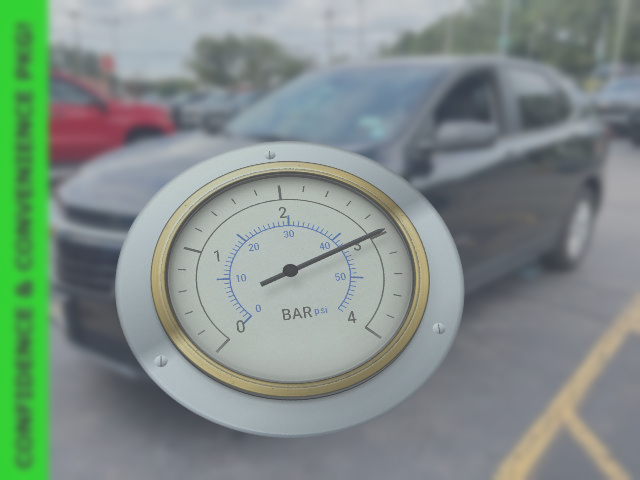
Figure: 3 bar
